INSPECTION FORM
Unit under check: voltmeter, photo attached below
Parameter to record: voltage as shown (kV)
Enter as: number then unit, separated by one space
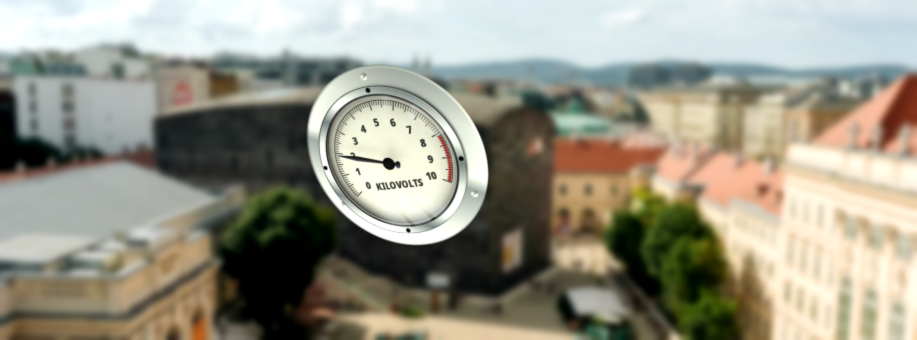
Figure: 2 kV
